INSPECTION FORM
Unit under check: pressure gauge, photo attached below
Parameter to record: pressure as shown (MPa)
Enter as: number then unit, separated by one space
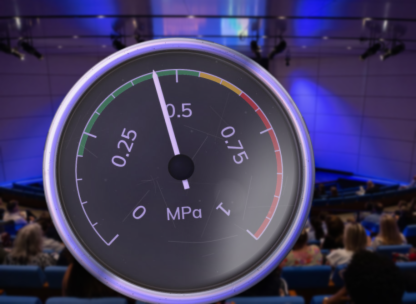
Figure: 0.45 MPa
